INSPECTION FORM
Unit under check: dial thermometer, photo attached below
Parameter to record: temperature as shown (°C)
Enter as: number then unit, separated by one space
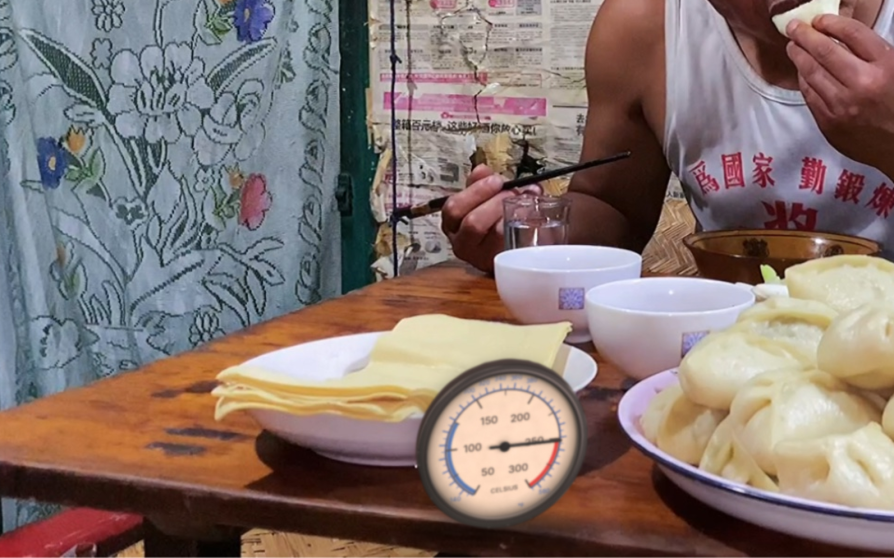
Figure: 250 °C
